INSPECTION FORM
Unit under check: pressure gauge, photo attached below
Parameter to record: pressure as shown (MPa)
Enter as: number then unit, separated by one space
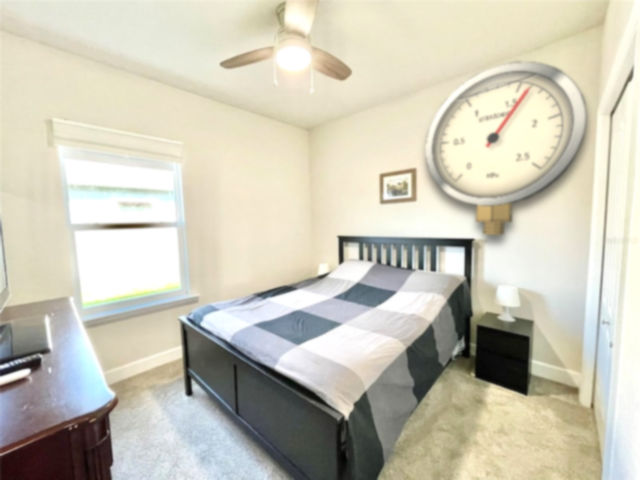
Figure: 1.6 MPa
